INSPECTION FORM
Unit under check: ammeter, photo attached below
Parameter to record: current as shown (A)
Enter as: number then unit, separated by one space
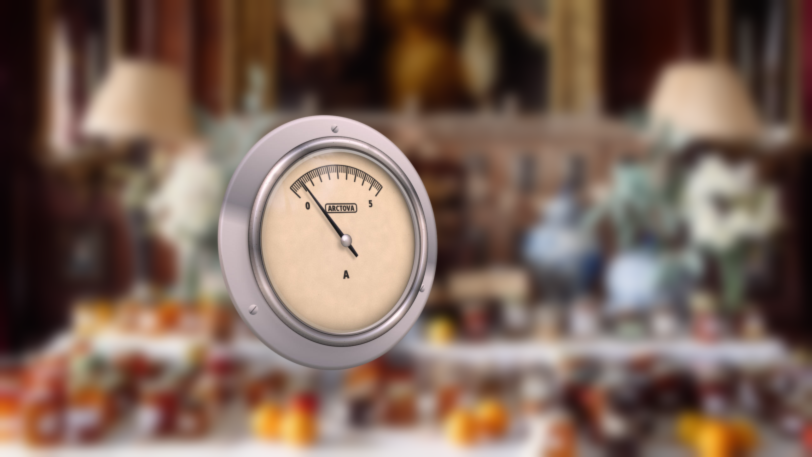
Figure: 0.5 A
